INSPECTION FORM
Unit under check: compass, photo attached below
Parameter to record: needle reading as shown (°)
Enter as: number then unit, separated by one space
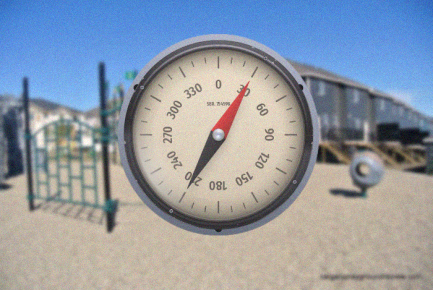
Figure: 30 °
